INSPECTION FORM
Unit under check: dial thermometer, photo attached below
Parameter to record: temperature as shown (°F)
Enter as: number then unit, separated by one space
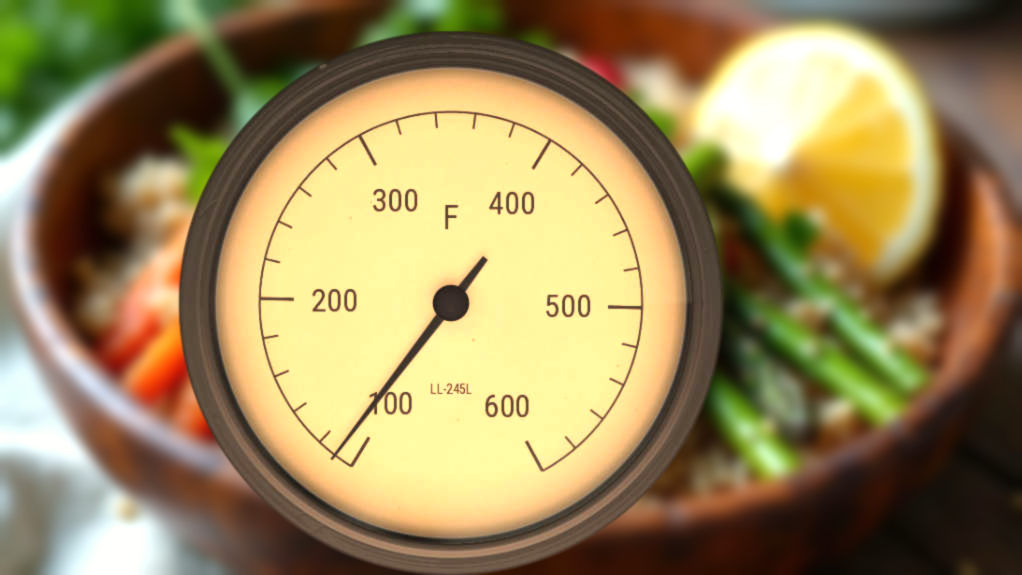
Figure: 110 °F
